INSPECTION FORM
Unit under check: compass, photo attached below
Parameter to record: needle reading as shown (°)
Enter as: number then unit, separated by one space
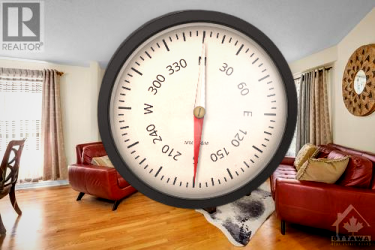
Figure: 180 °
